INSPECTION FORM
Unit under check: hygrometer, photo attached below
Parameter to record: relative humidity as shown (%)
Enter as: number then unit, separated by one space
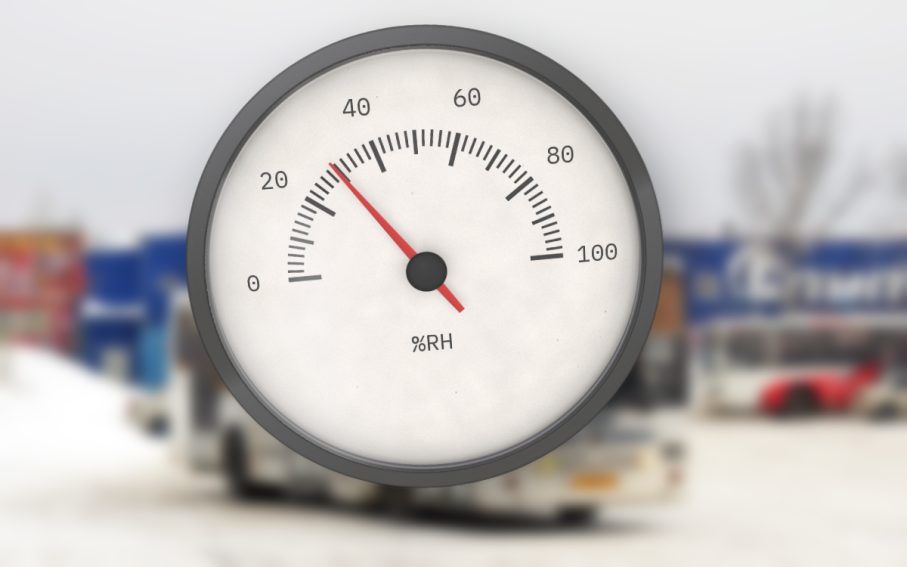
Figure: 30 %
